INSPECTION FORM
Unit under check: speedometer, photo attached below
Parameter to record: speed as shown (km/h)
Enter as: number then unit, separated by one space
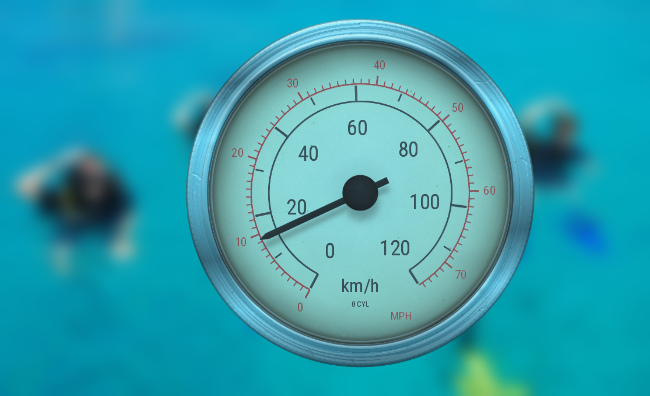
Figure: 15 km/h
